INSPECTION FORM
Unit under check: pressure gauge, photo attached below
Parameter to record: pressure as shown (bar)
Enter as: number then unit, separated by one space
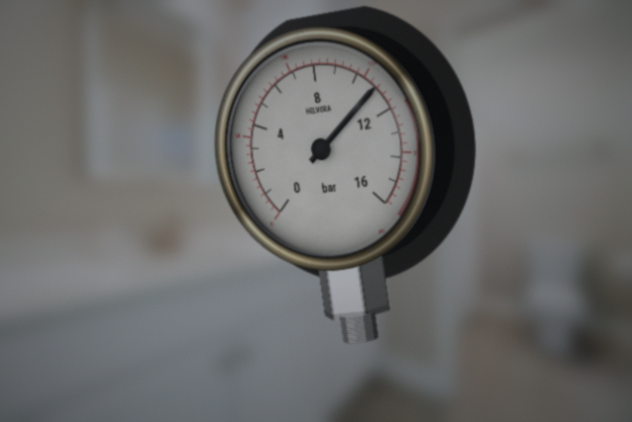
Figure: 11 bar
